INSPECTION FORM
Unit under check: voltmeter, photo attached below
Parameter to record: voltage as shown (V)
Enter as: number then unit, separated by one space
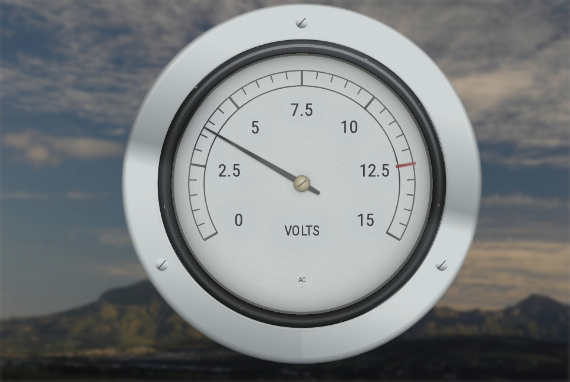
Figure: 3.75 V
